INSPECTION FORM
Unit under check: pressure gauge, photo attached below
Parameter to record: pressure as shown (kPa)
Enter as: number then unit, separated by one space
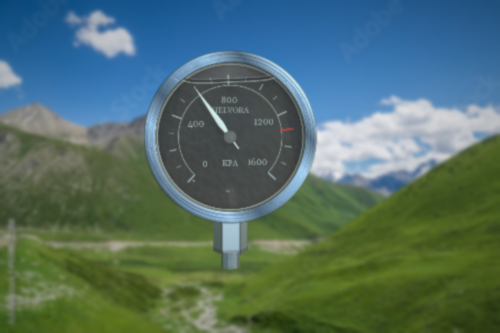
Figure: 600 kPa
